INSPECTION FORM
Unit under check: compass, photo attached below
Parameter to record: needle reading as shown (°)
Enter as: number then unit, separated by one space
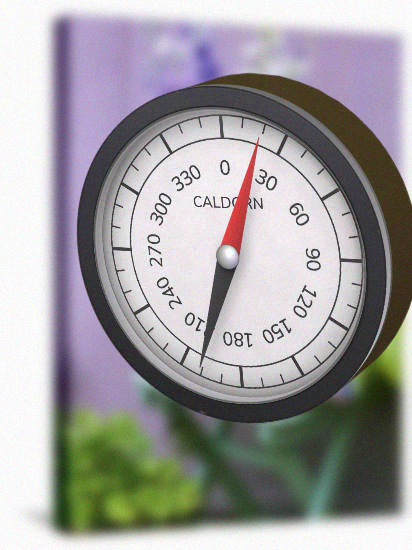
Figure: 20 °
